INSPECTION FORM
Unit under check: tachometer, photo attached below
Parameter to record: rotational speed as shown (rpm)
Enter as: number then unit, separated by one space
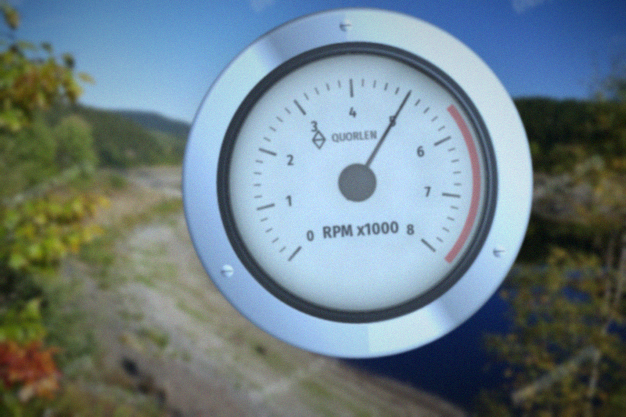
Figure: 5000 rpm
